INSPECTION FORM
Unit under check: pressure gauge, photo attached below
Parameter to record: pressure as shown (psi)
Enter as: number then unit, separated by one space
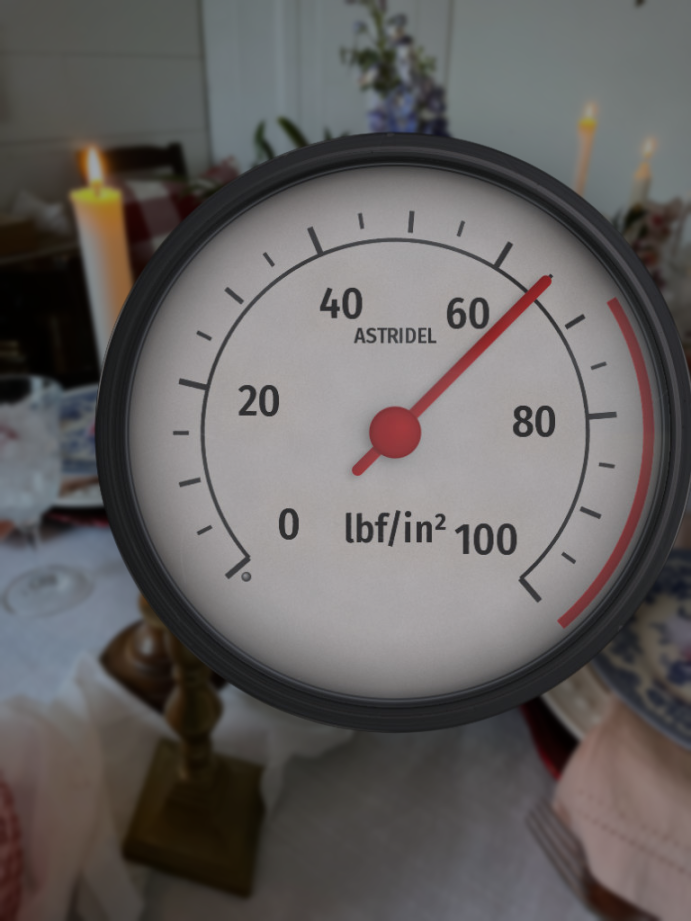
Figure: 65 psi
